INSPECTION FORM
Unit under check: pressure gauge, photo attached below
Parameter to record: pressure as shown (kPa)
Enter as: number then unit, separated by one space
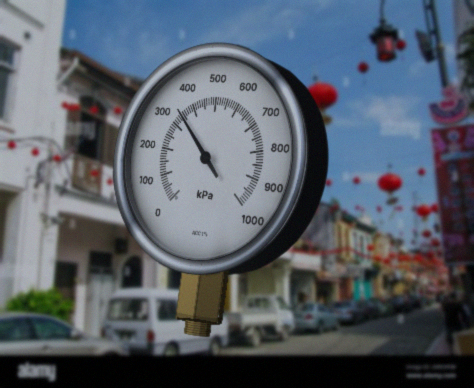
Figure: 350 kPa
